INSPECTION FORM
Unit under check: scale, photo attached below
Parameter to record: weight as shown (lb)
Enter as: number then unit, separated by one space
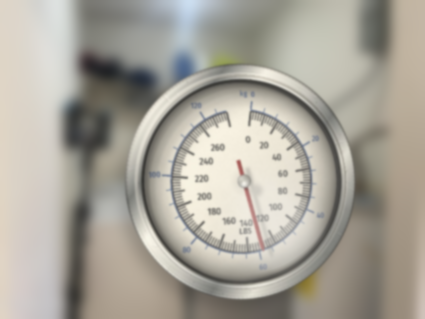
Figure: 130 lb
